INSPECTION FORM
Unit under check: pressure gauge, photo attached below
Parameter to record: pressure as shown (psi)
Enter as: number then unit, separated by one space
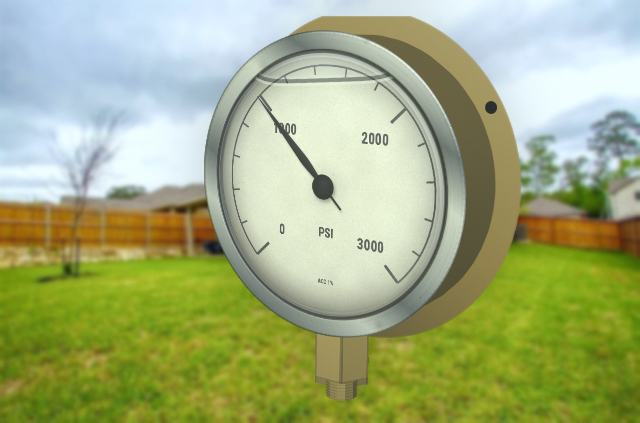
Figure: 1000 psi
